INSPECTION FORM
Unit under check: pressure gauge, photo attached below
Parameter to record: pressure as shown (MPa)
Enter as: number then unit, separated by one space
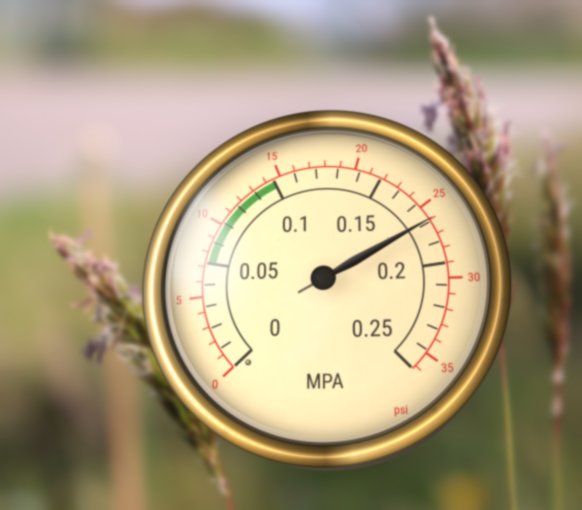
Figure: 0.18 MPa
